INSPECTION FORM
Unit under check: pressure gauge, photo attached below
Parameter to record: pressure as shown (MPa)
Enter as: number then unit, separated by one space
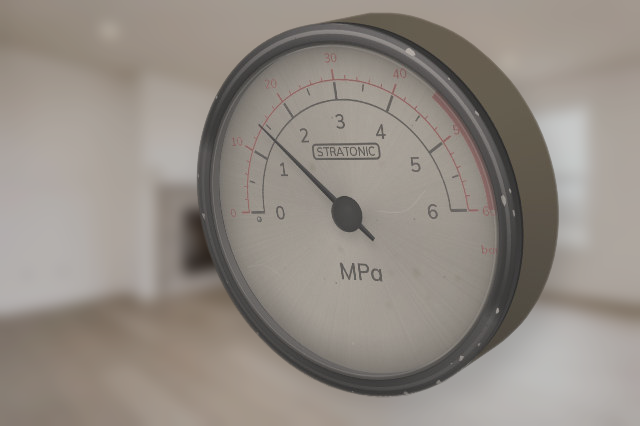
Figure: 1.5 MPa
